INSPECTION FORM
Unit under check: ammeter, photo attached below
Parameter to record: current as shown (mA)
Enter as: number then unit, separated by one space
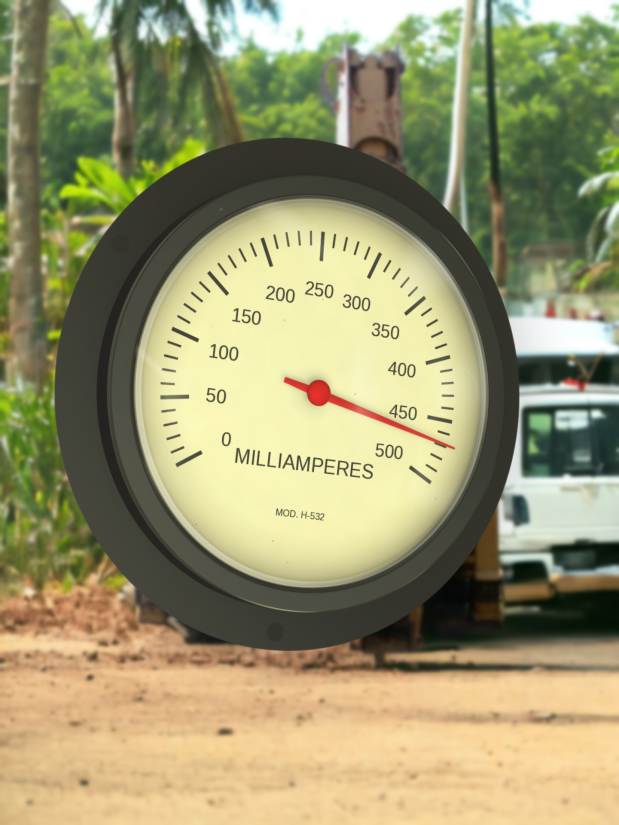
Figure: 470 mA
